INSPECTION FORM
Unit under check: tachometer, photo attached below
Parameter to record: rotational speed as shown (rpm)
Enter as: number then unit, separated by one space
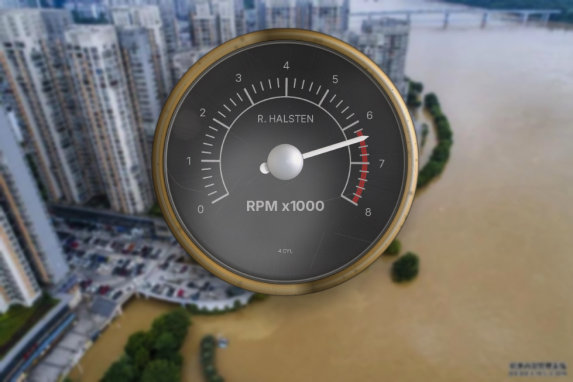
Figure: 6400 rpm
